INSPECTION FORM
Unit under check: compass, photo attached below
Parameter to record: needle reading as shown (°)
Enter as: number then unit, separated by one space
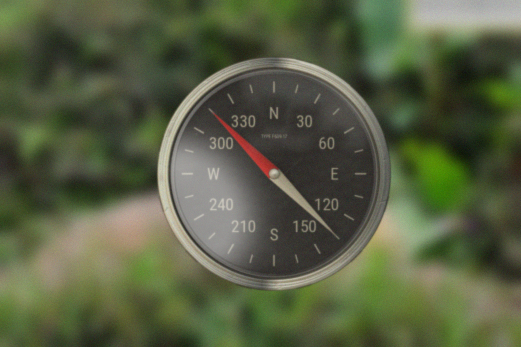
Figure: 315 °
